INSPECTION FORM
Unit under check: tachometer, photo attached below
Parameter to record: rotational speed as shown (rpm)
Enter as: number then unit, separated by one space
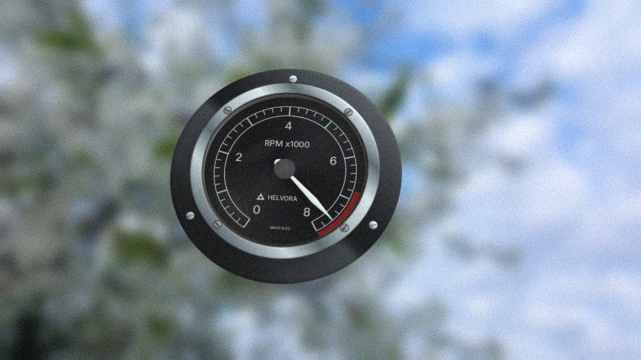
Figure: 7600 rpm
